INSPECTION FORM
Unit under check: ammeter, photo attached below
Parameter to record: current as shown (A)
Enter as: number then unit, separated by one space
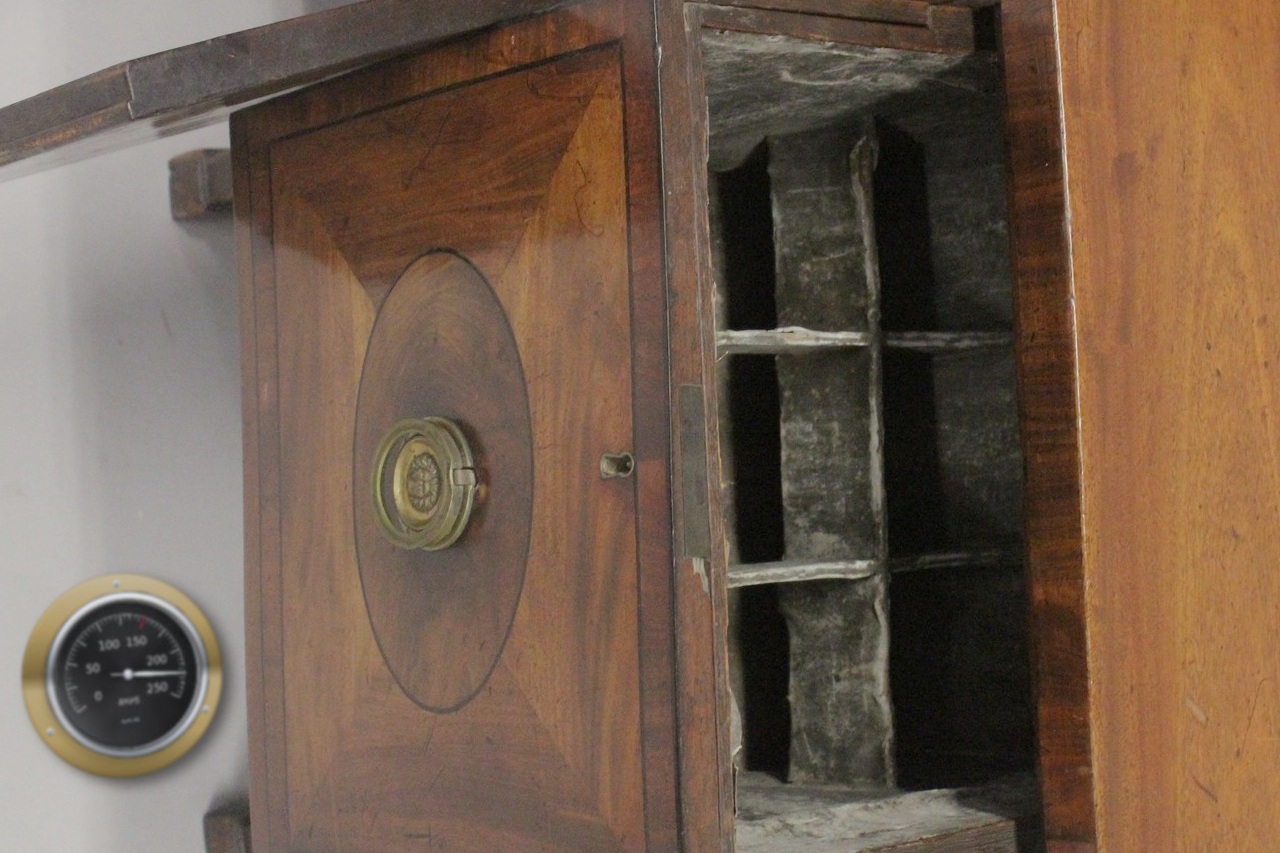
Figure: 225 A
